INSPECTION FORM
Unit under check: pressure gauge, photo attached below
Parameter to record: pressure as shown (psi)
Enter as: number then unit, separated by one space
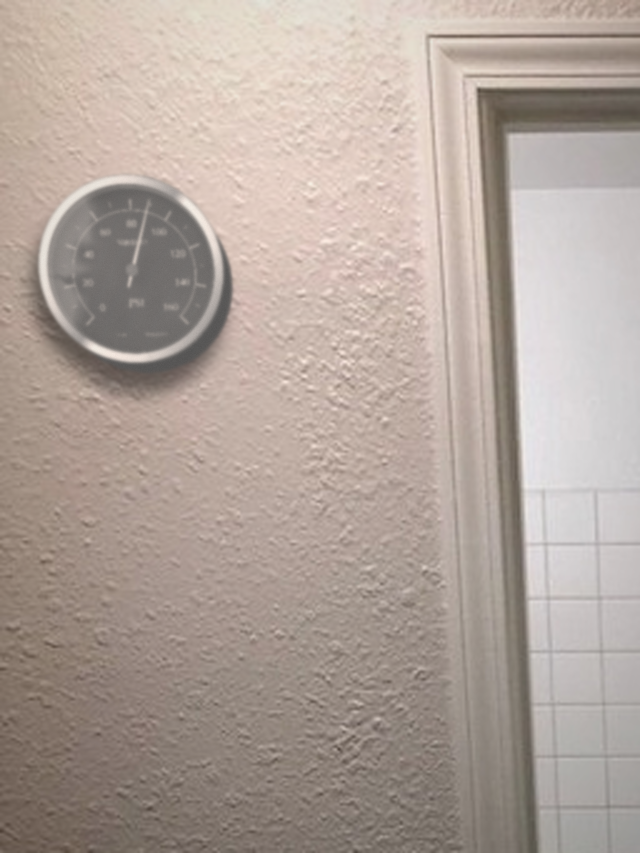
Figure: 90 psi
